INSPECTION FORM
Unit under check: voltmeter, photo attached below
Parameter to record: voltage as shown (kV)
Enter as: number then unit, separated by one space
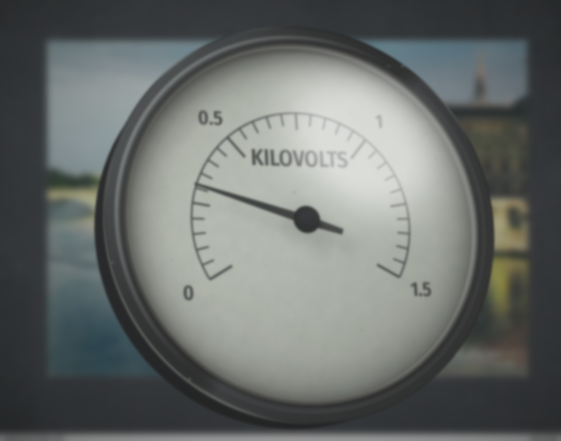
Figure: 0.3 kV
